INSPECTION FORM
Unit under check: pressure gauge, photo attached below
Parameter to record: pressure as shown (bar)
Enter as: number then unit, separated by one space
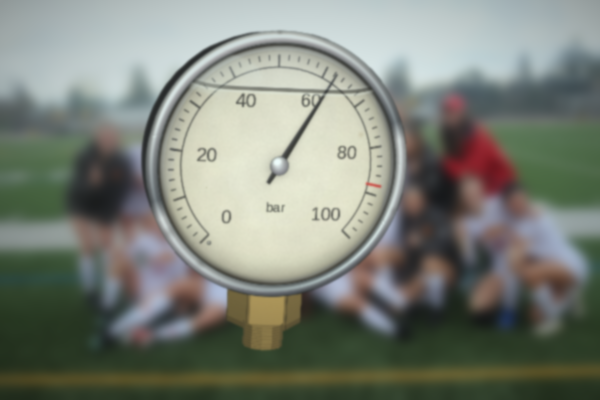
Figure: 62 bar
